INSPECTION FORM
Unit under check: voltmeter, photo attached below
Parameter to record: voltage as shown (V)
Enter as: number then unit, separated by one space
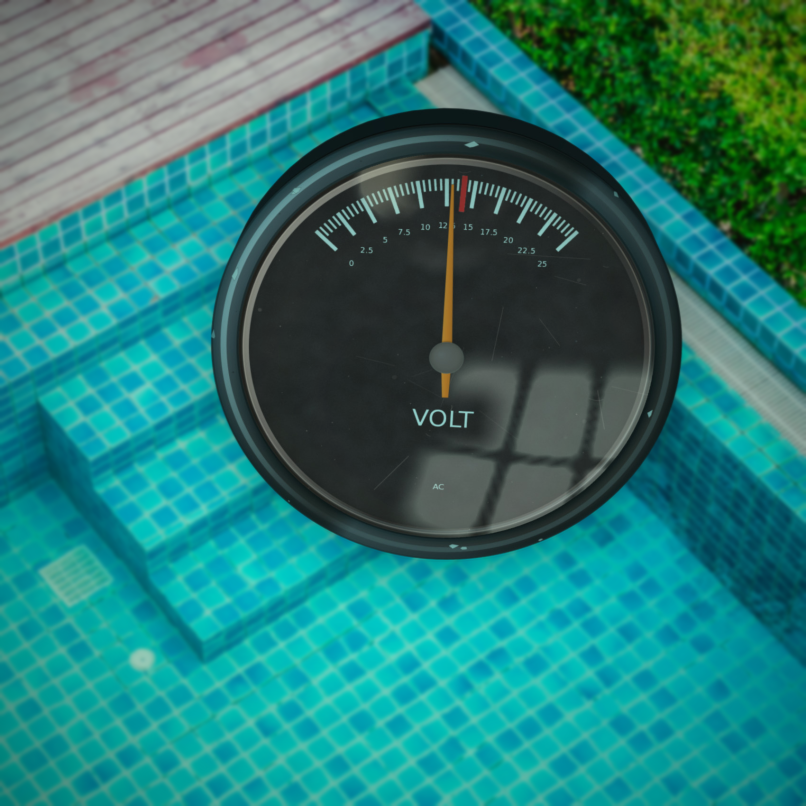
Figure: 13 V
